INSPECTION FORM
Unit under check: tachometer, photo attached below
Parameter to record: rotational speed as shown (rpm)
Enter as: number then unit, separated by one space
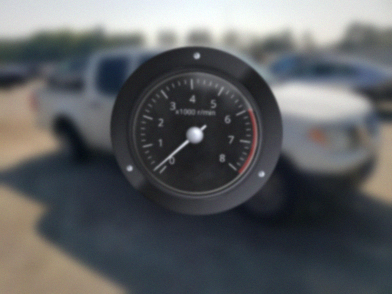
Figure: 200 rpm
